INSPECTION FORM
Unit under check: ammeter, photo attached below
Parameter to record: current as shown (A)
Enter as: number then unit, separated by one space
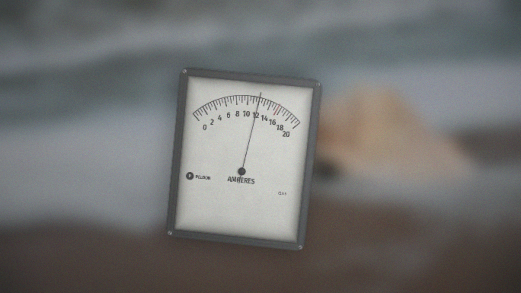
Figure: 12 A
